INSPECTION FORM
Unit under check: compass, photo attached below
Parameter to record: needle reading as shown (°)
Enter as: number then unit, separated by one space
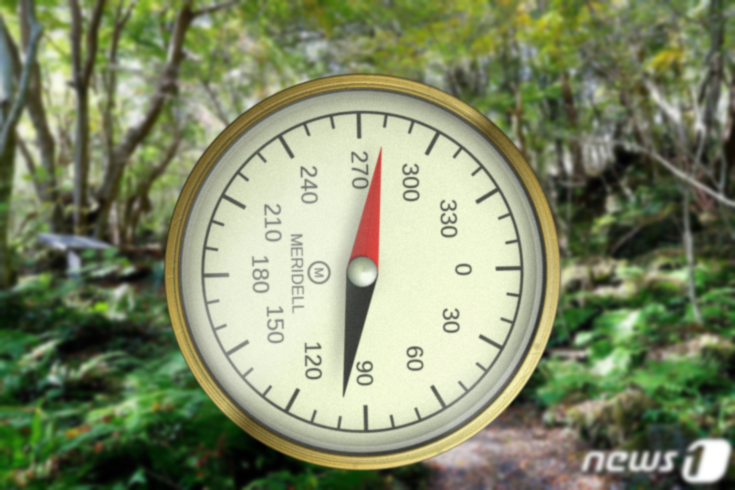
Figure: 280 °
